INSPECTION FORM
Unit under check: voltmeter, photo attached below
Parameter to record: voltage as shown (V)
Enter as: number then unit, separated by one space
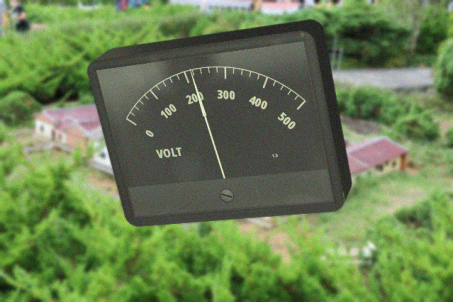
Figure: 220 V
